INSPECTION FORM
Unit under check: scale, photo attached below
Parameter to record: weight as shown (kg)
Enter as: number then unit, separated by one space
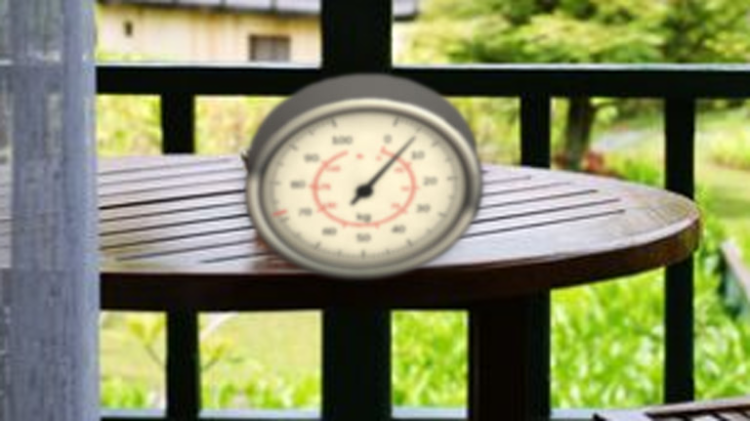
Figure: 5 kg
